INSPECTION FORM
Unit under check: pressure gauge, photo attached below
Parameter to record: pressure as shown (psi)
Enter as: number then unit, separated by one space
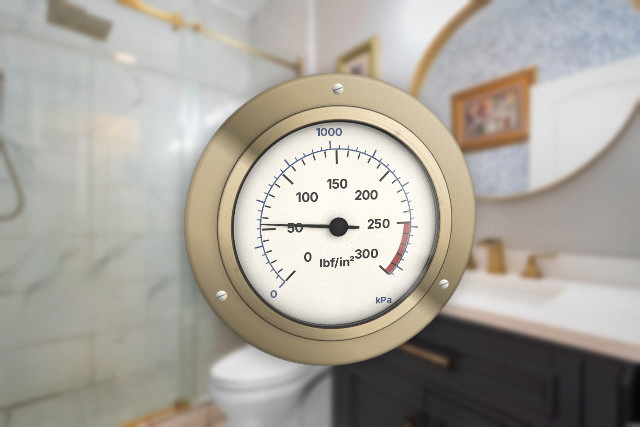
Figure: 55 psi
